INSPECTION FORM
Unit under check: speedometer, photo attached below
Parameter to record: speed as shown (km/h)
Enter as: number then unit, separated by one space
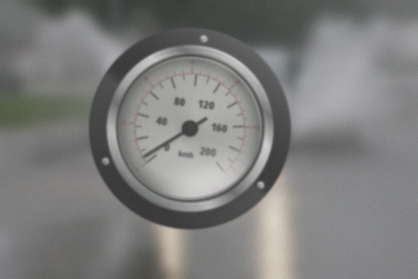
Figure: 5 km/h
